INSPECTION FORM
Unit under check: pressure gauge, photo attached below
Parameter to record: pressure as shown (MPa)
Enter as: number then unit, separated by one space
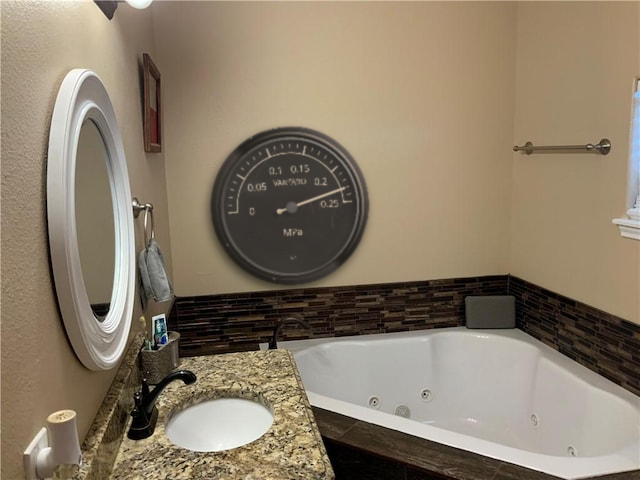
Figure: 0.23 MPa
